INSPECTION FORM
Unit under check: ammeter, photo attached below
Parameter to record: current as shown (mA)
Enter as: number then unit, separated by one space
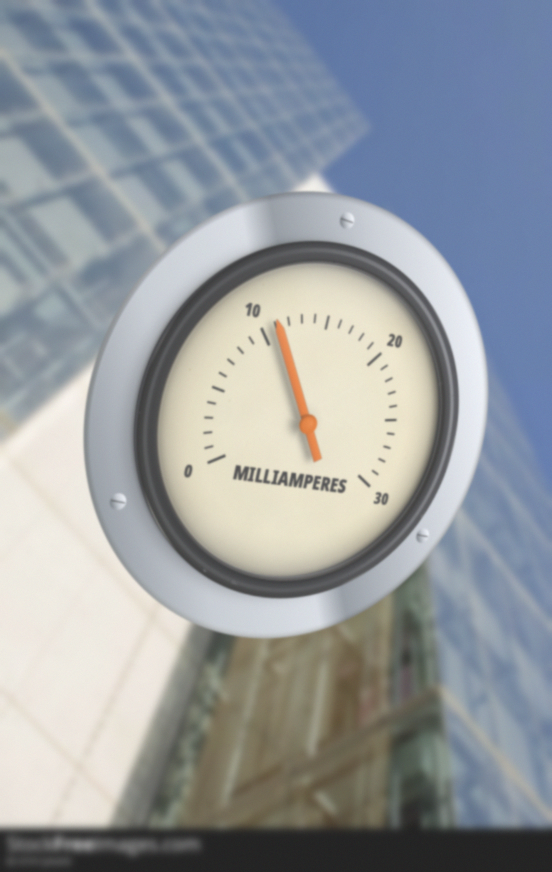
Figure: 11 mA
